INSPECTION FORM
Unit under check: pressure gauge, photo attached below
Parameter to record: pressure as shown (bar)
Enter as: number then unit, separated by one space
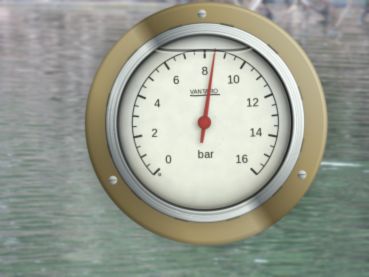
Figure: 8.5 bar
